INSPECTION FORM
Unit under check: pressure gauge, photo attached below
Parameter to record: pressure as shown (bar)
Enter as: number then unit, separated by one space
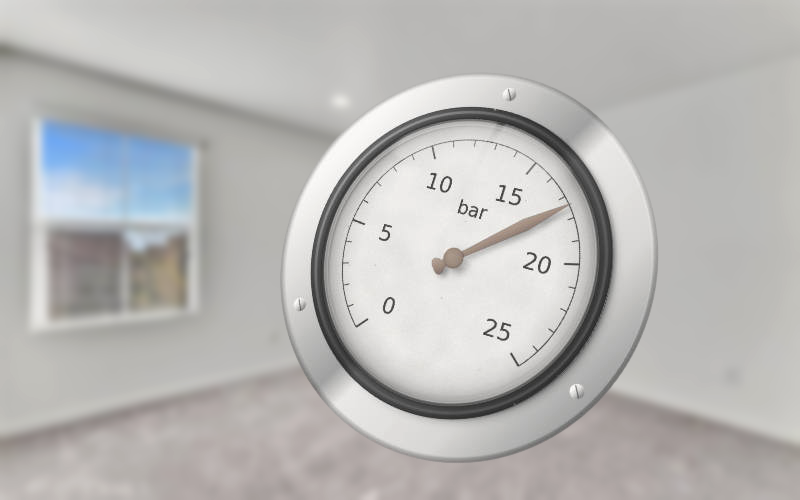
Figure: 17.5 bar
